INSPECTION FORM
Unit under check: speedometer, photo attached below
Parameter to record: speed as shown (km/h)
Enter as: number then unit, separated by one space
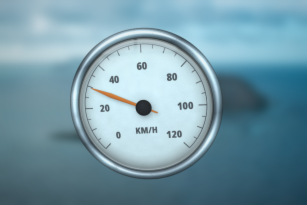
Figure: 30 km/h
